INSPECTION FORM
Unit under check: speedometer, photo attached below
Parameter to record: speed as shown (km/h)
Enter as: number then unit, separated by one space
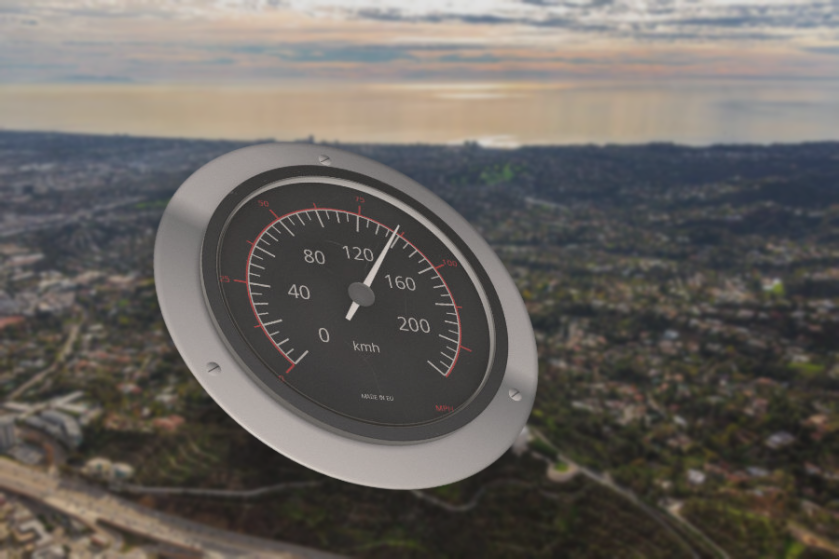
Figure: 137.5 km/h
